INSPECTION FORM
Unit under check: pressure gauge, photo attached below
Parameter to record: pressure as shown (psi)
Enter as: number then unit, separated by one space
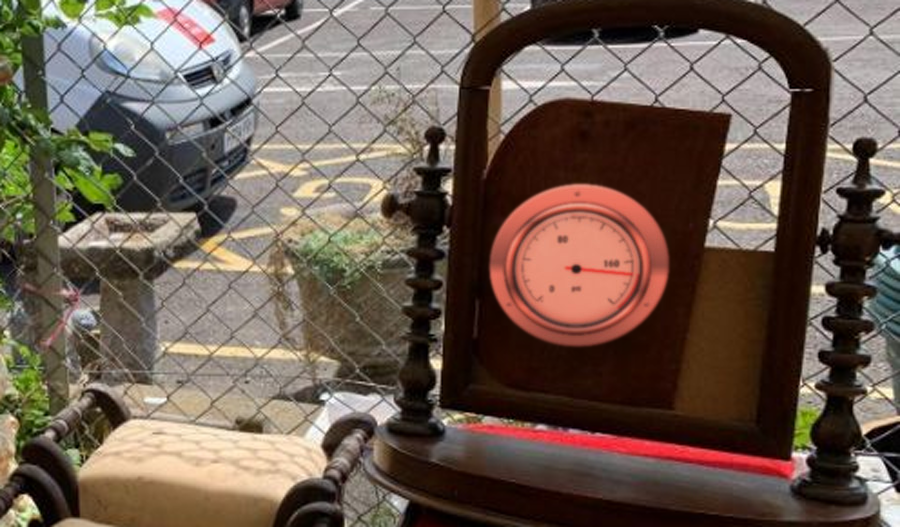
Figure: 170 psi
